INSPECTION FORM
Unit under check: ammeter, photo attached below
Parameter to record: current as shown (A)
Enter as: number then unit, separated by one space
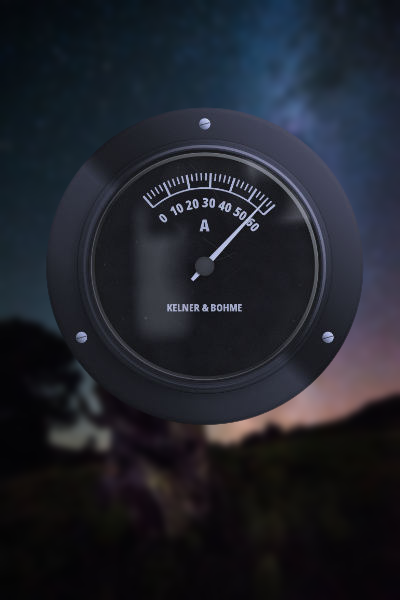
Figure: 56 A
